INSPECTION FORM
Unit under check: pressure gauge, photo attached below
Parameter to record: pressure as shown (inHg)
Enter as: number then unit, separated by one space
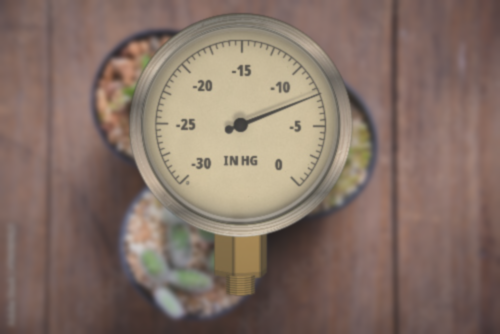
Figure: -7.5 inHg
